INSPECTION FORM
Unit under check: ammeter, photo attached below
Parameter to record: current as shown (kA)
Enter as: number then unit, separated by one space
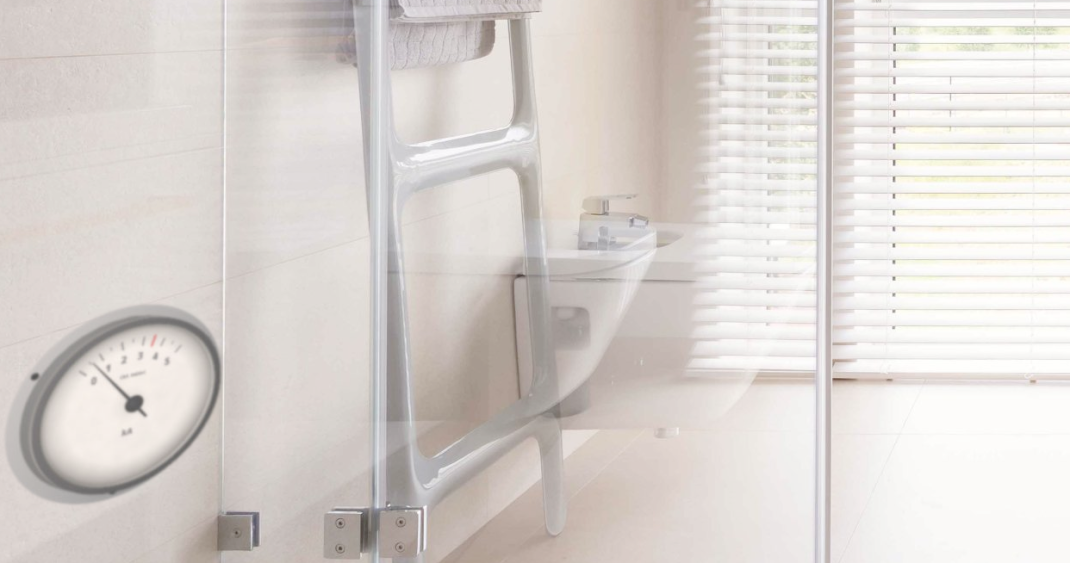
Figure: 0.5 kA
